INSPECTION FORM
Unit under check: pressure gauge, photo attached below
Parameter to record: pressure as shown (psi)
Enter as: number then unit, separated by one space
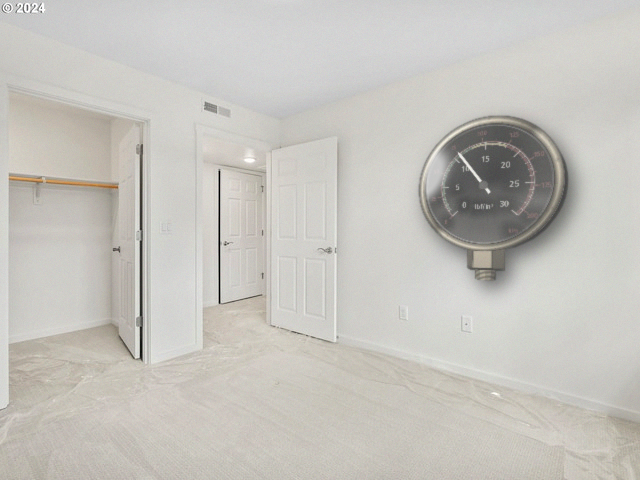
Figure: 11 psi
